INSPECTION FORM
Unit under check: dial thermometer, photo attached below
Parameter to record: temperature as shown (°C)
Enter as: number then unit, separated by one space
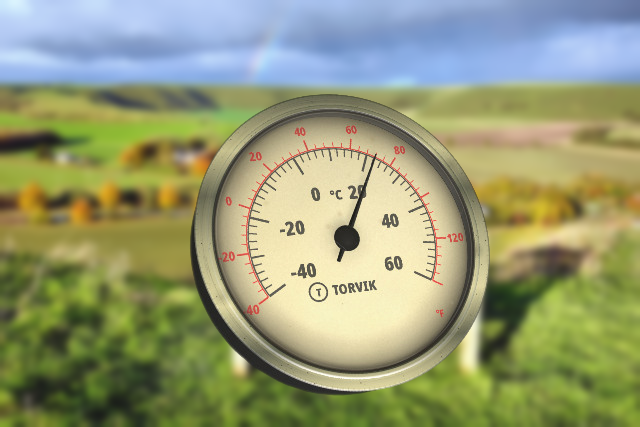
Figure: 22 °C
